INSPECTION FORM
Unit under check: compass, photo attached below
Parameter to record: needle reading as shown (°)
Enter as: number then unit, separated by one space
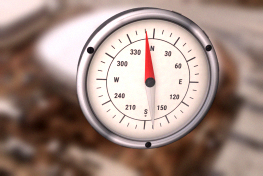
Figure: 350 °
